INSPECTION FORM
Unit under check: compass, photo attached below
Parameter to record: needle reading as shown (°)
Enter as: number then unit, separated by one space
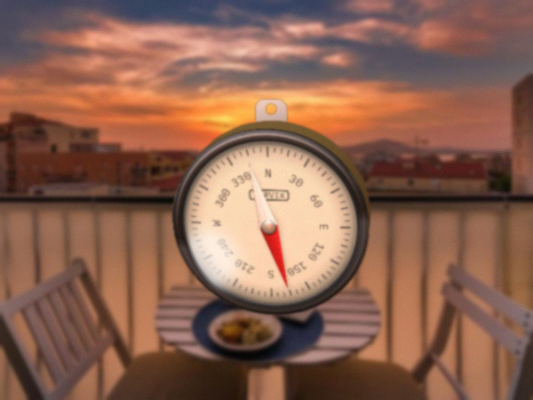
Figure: 165 °
